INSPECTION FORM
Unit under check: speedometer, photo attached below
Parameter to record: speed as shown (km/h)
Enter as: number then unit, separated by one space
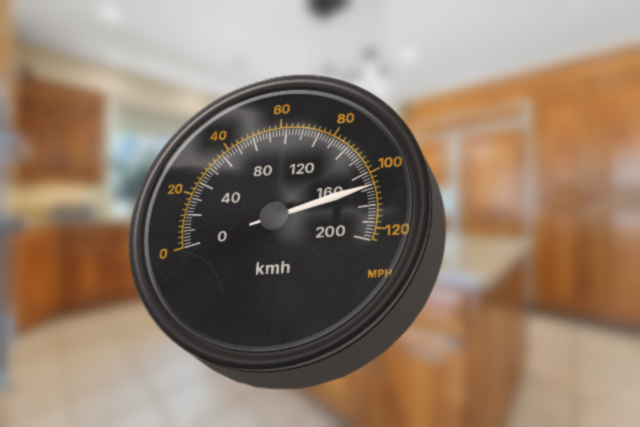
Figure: 170 km/h
